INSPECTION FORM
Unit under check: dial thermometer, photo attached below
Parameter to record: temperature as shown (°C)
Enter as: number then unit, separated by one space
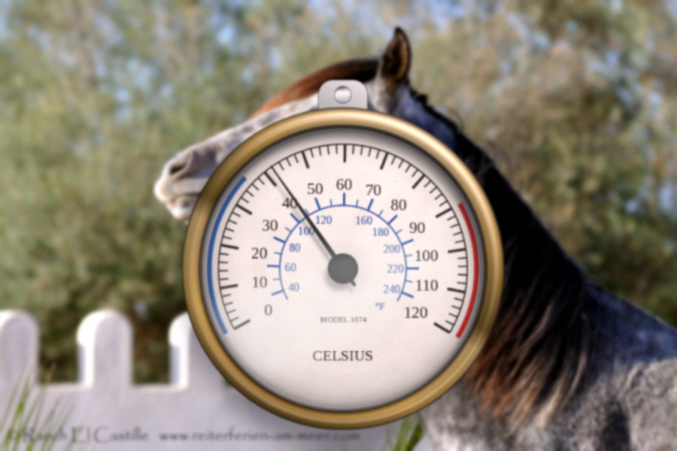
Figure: 42 °C
